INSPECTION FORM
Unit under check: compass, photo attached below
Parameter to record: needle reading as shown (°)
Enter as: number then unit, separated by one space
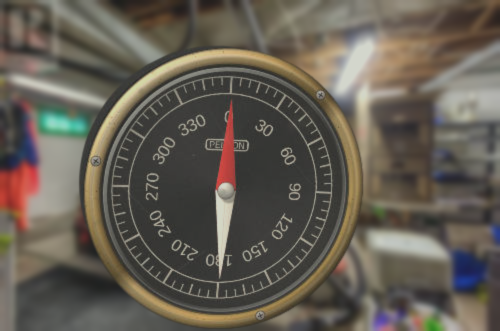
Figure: 0 °
